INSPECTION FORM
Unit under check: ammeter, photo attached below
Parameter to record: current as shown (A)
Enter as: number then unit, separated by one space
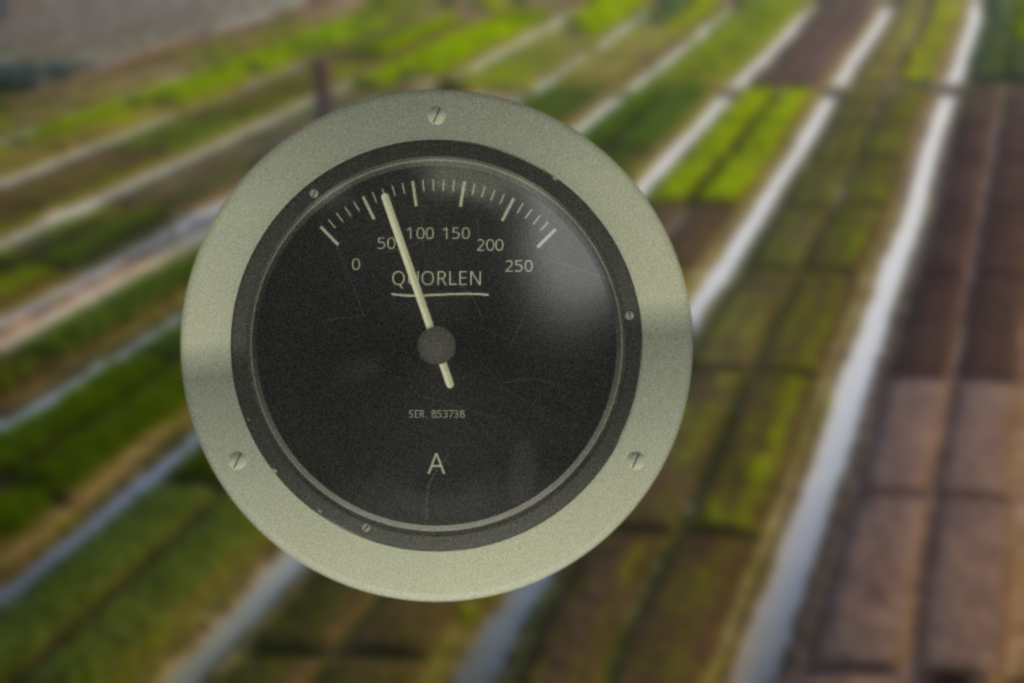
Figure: 70 A
